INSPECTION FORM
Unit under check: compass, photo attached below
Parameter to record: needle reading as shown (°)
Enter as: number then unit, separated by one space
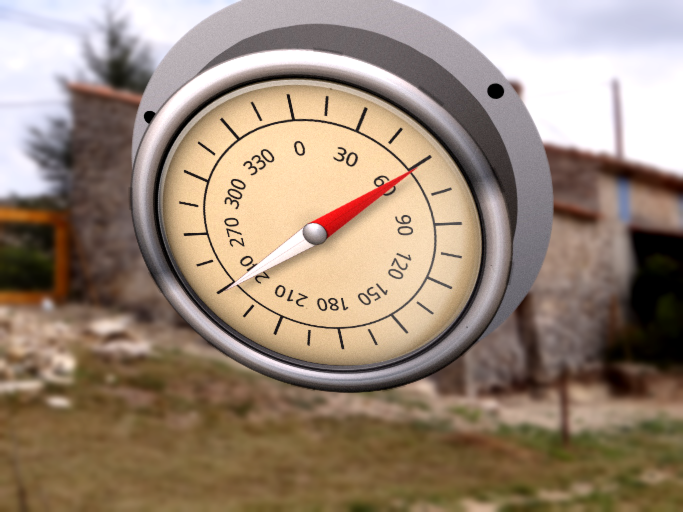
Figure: 60 °
